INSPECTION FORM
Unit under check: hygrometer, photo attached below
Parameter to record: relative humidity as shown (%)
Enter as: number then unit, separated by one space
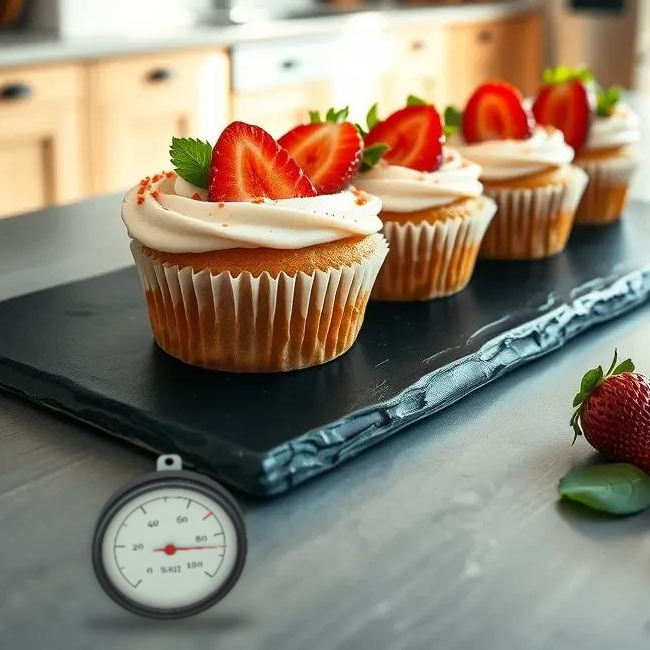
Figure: 85 %
